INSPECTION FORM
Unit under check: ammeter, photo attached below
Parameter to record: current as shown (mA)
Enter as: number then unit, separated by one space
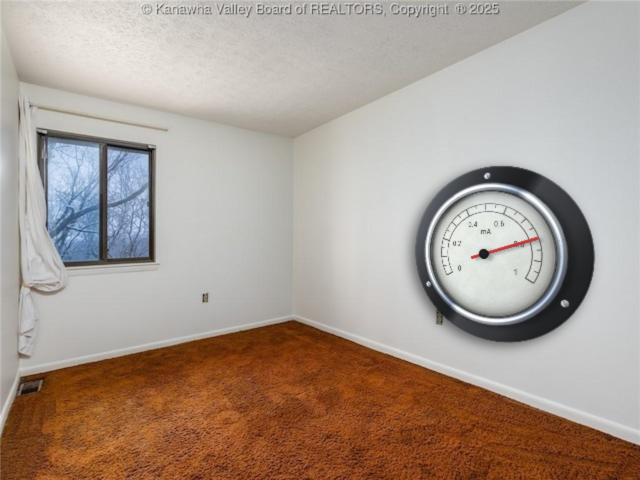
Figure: 0.8 mA
